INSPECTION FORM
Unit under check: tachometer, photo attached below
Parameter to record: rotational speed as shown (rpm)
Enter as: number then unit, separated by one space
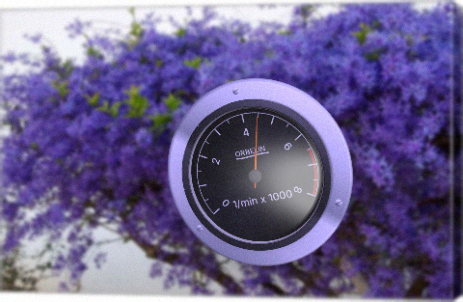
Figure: 4500 rpm
